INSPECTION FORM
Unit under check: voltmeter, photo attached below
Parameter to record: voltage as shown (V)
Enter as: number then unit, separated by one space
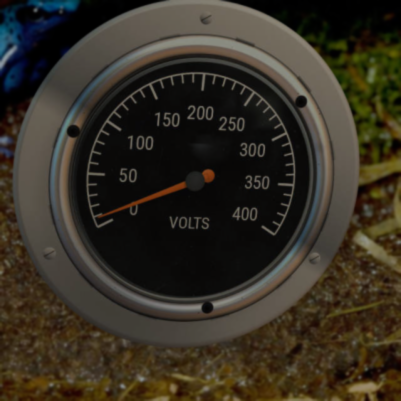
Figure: 10 V
